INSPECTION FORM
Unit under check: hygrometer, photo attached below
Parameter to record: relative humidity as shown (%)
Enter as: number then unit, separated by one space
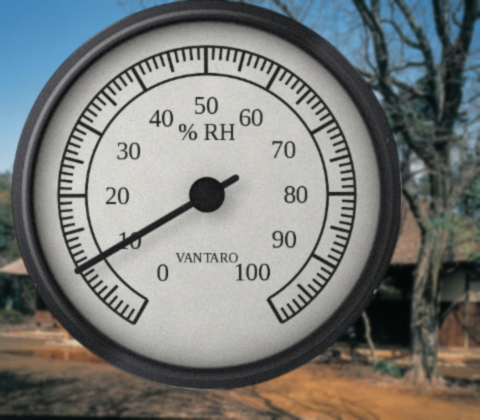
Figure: 10 %
